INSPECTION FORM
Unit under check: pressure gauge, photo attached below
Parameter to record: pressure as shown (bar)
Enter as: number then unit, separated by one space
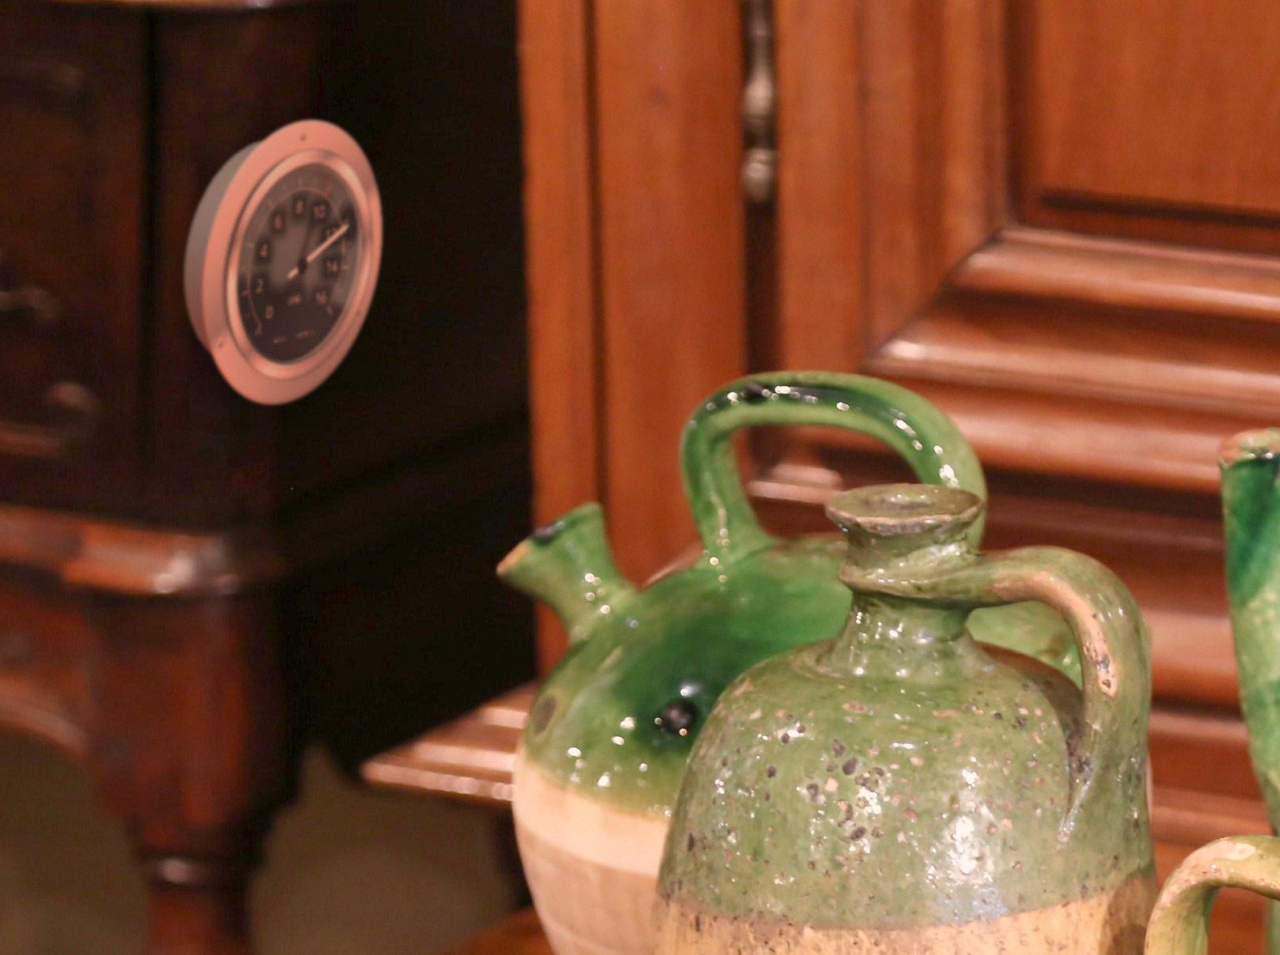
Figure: 12 bar
